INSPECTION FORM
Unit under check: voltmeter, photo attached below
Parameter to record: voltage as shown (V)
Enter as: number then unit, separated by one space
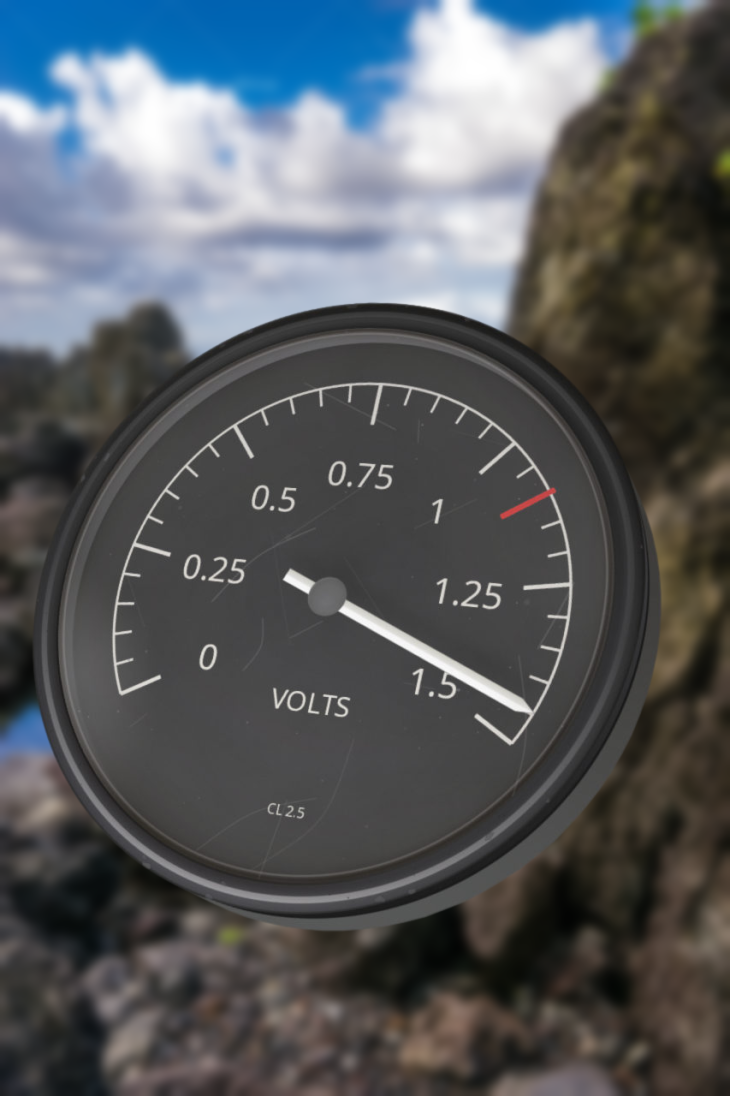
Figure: 1.45 V
